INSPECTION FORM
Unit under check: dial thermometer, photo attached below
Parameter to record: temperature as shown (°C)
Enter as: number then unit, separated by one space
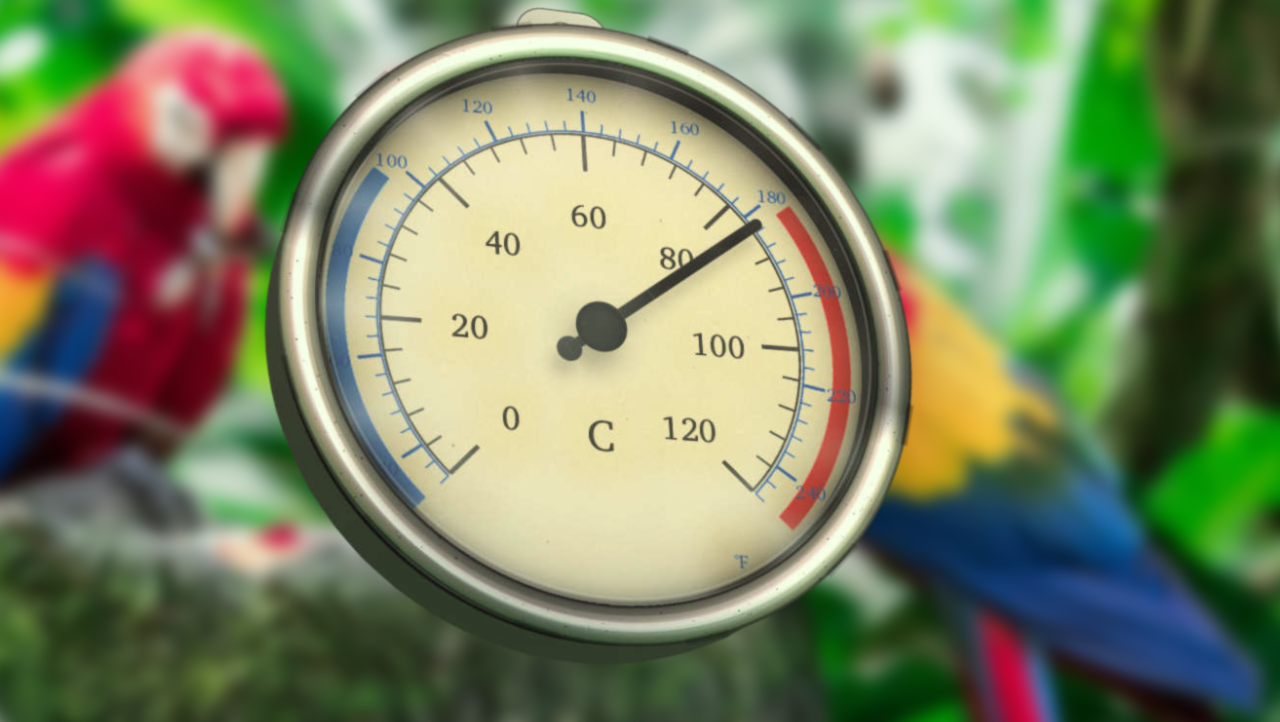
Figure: 84 °C
